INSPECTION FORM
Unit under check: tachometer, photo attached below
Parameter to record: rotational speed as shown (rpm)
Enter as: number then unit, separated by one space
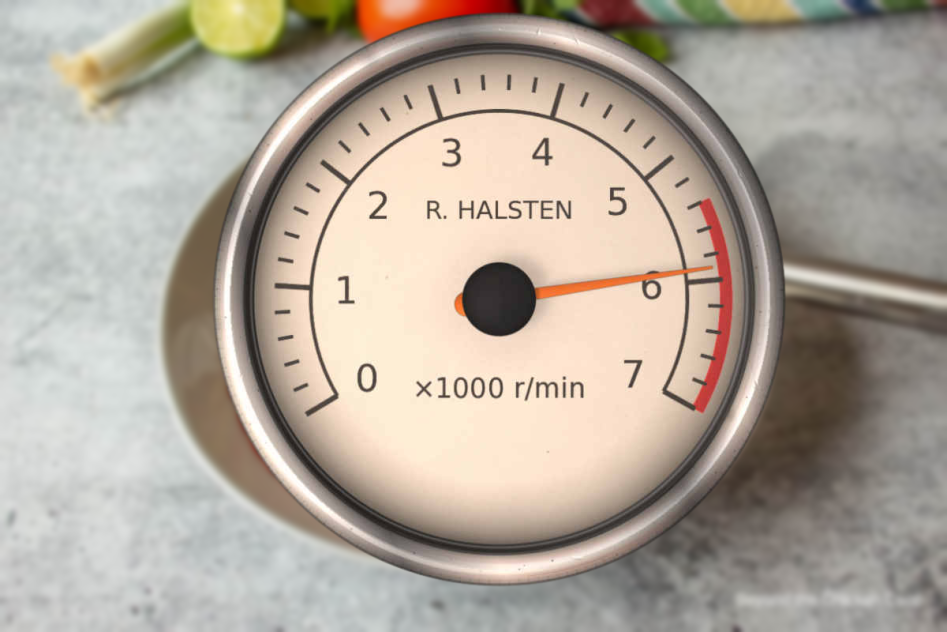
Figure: 5900 rpm
